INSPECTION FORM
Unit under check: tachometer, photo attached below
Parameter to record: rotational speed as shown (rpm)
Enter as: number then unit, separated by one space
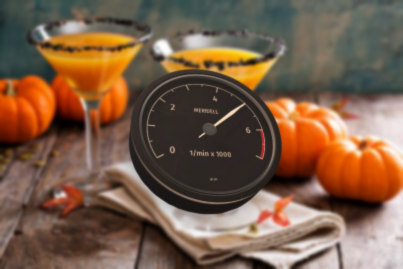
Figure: 5000 rpm
